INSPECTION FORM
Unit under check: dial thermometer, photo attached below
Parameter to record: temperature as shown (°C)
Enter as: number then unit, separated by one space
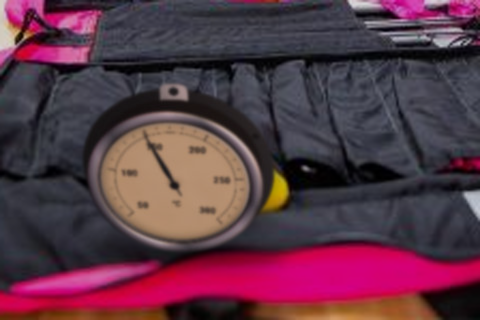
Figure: 150 °C
